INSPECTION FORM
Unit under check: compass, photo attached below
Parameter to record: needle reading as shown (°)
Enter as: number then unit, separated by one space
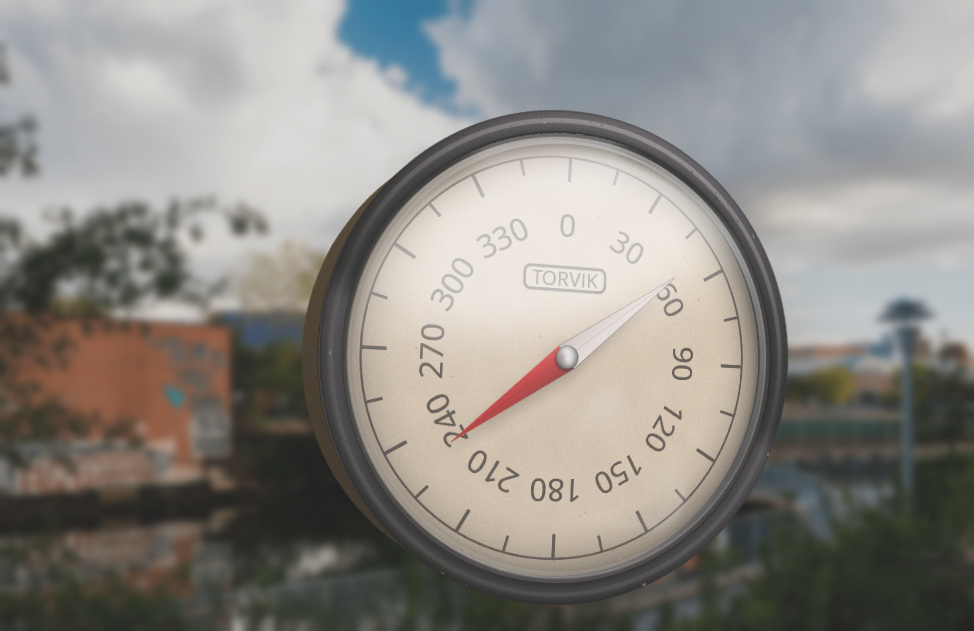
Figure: 232.5 °
